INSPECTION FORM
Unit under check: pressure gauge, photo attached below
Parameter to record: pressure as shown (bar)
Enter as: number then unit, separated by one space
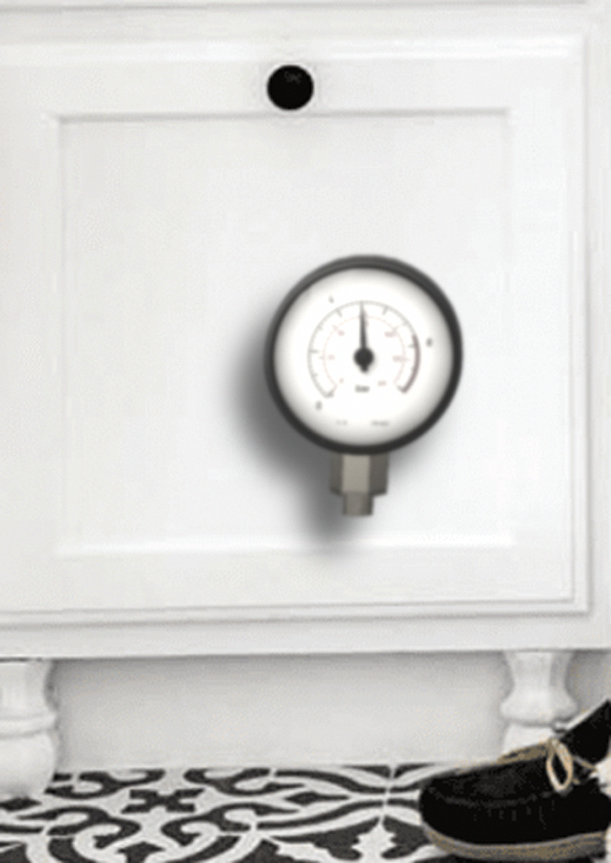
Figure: 5 bar
